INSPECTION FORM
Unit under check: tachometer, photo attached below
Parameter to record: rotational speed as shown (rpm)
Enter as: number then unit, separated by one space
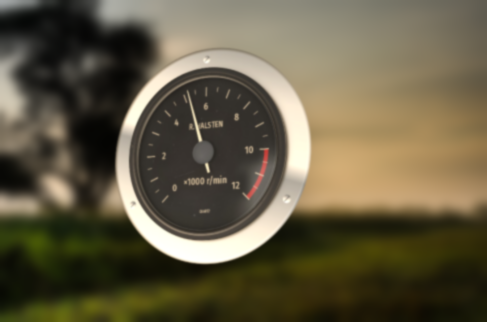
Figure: 5250 rpm
